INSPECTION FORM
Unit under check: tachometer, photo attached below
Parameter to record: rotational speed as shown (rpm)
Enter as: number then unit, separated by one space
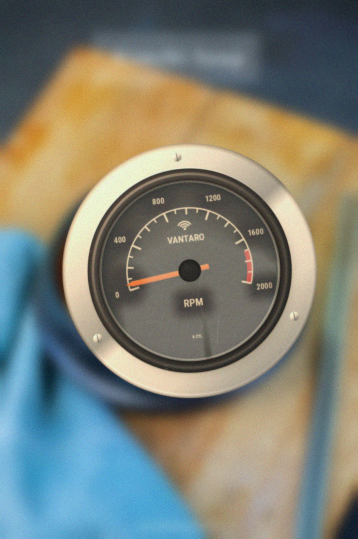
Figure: 50 rpm
